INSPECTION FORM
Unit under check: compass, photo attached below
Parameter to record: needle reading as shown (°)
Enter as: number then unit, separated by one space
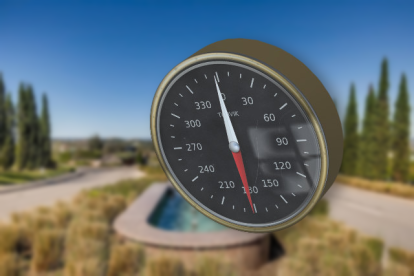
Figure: 180 °
